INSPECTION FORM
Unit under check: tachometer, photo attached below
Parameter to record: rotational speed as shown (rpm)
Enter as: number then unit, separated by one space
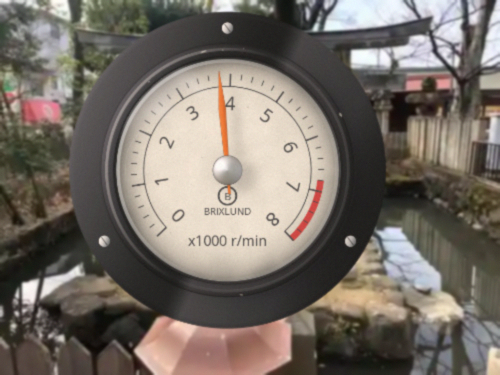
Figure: 3800 rpm
